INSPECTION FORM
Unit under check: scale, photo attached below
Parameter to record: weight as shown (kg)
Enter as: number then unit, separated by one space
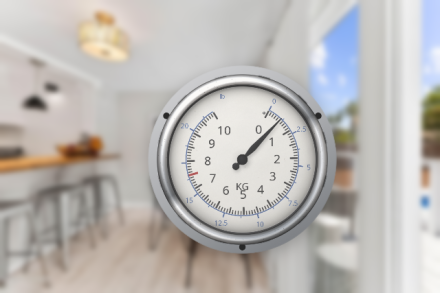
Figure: 0.5 kg
